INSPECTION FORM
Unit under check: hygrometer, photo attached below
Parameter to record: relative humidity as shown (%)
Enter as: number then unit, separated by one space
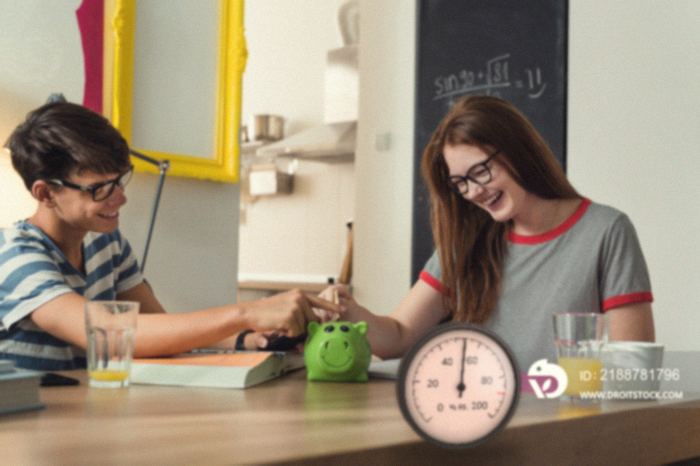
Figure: 52 %
